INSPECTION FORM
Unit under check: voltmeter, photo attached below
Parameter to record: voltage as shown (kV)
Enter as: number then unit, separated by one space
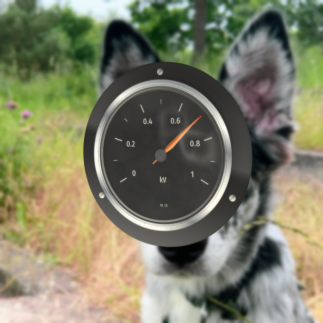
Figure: 0.7 kV
